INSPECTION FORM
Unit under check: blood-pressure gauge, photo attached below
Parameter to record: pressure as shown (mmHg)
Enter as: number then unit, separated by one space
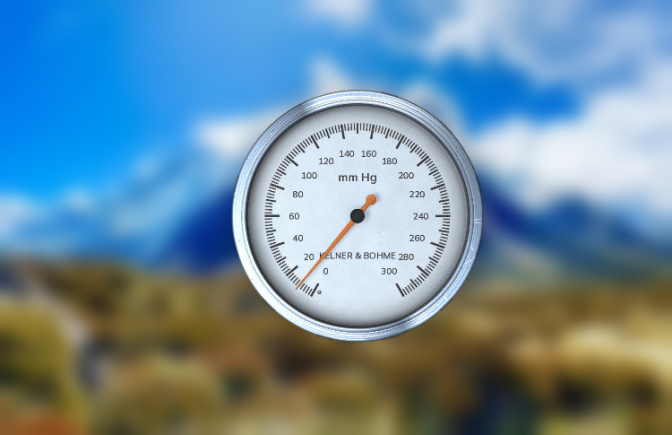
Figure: 10 mmHg
